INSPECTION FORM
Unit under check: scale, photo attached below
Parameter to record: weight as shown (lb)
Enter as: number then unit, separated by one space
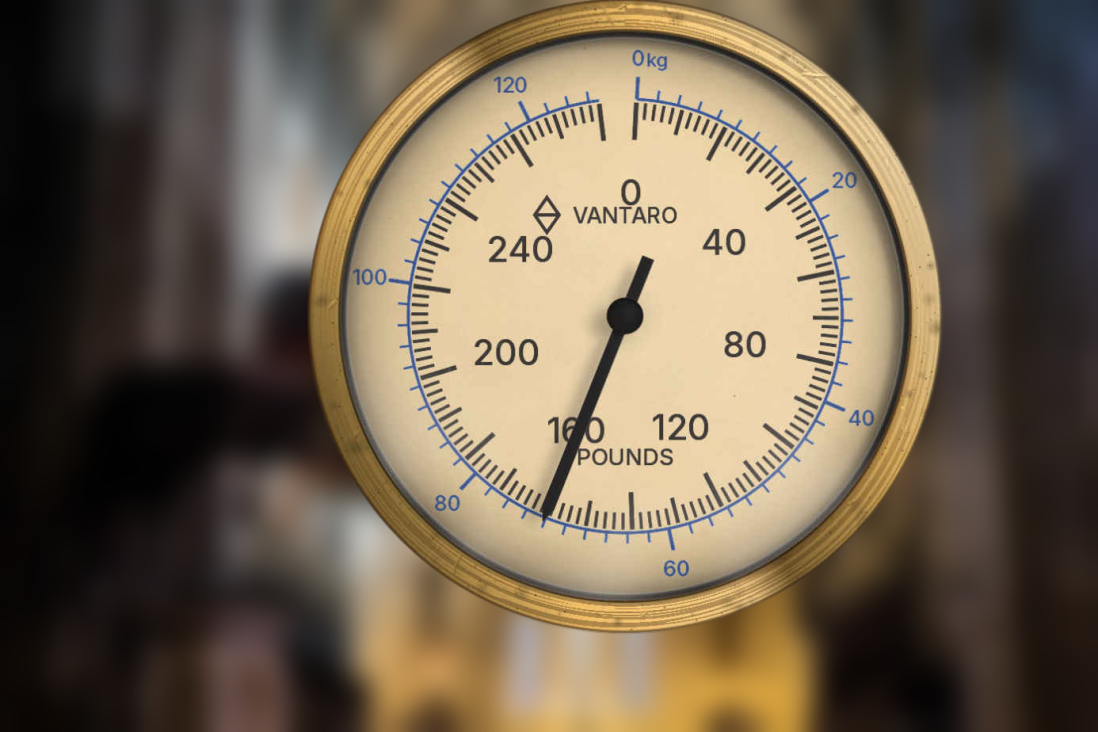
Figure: 159 lb
